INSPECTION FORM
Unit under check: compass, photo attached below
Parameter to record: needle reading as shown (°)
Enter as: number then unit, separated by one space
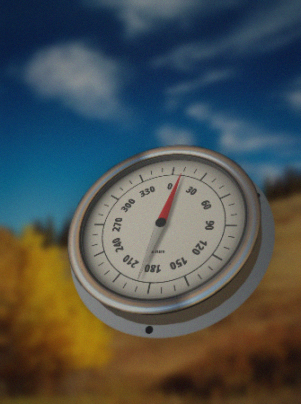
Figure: 10 °
